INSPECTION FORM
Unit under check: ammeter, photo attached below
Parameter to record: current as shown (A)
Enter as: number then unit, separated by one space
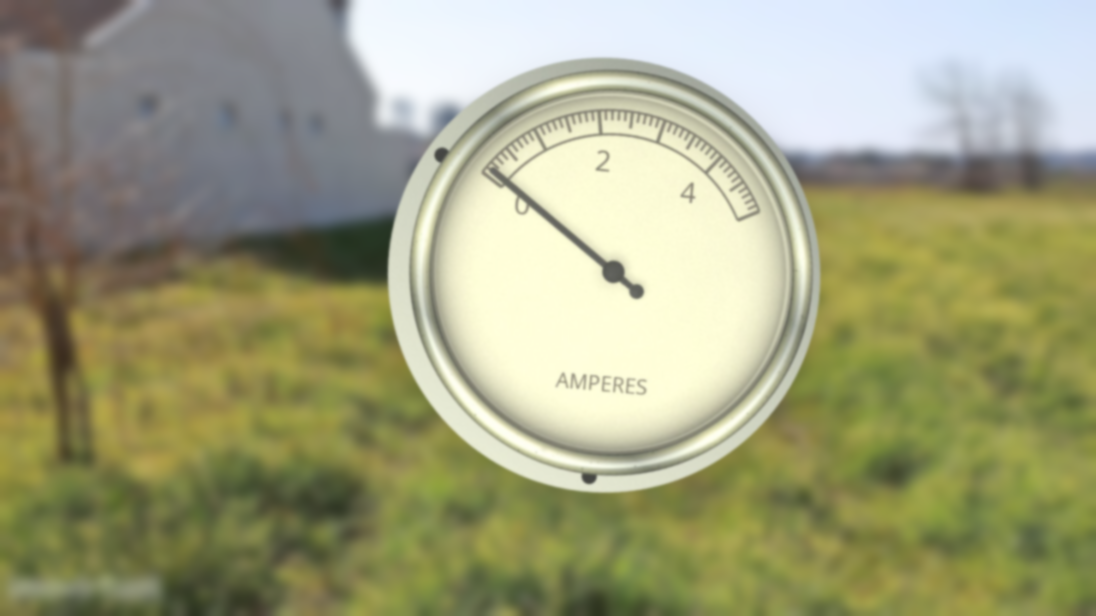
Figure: 0.1 A
